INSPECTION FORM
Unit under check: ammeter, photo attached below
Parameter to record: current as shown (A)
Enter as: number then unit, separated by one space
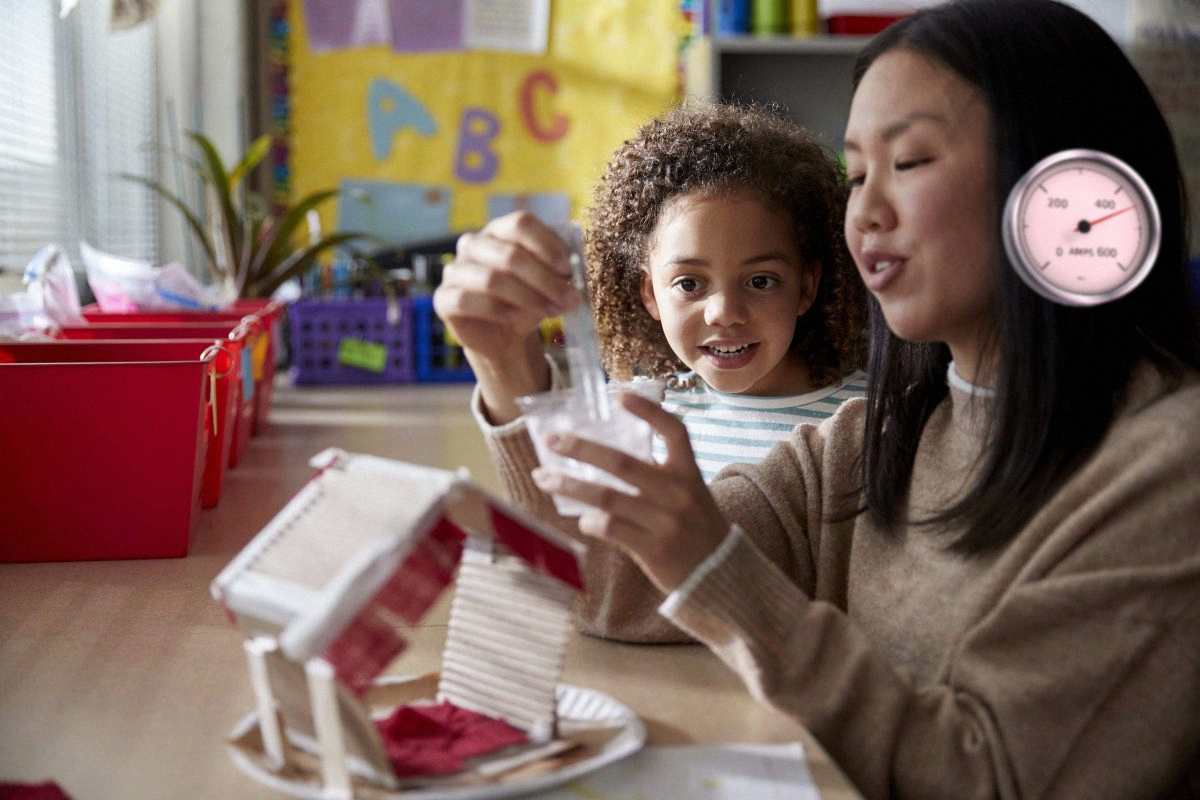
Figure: 450 A
